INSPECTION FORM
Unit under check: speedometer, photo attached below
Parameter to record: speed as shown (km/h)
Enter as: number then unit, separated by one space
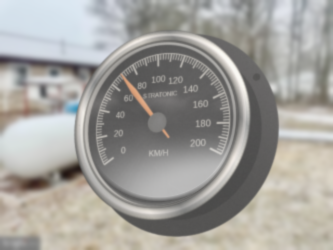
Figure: 70 km/h
